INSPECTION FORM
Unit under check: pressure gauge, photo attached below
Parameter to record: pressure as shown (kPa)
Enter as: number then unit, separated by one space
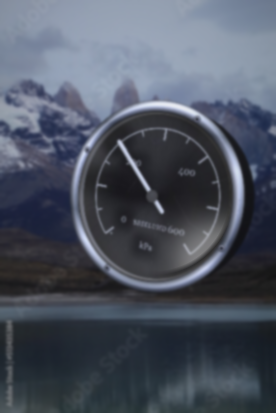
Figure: 200 kPa
